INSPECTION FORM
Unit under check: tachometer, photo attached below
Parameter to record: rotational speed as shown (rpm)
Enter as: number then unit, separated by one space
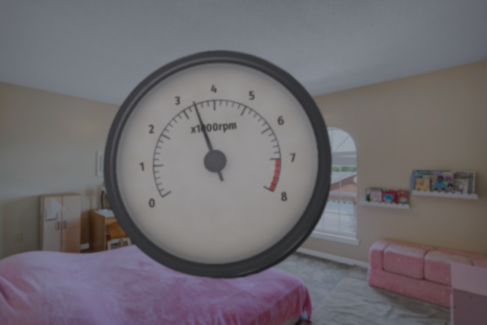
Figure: 3400 rpm
